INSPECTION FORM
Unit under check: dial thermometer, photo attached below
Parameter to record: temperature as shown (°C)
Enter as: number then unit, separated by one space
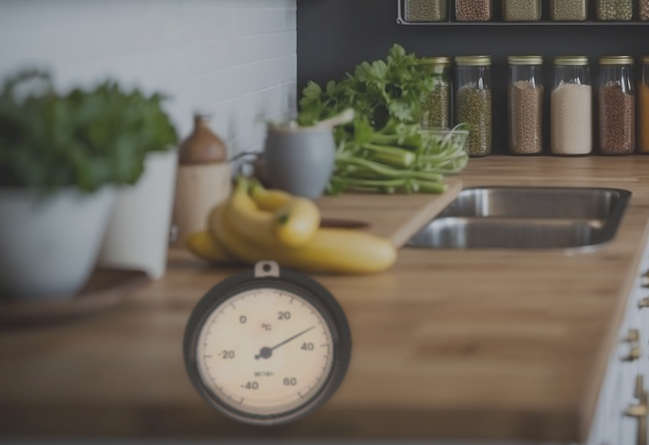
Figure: 32 °C
